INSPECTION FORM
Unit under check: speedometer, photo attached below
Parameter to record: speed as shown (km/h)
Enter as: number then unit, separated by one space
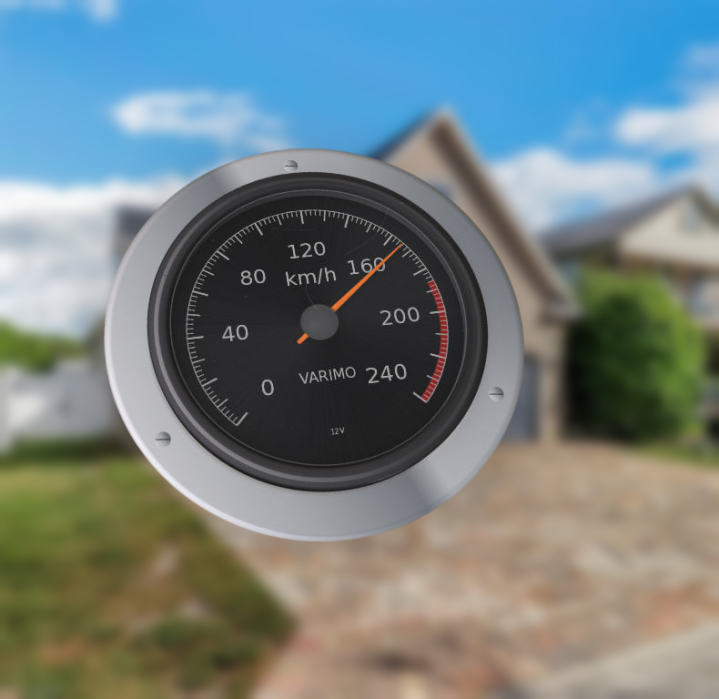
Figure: 166 km/h
